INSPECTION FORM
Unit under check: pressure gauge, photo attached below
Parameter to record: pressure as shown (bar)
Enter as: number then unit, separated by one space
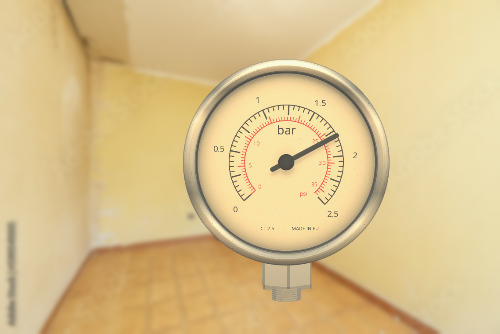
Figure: 1.8 bar
